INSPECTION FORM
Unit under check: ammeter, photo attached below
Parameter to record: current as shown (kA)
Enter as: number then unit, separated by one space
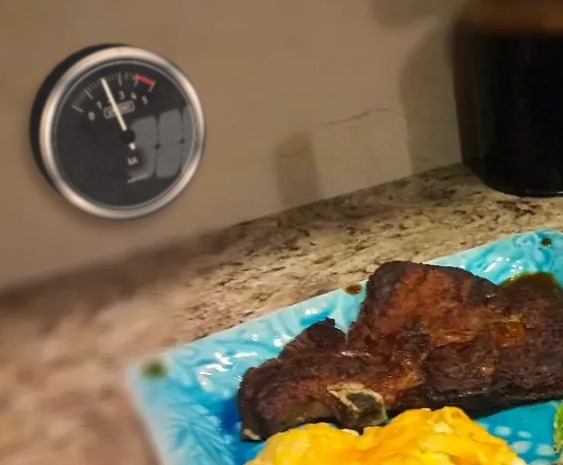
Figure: 2 kA
